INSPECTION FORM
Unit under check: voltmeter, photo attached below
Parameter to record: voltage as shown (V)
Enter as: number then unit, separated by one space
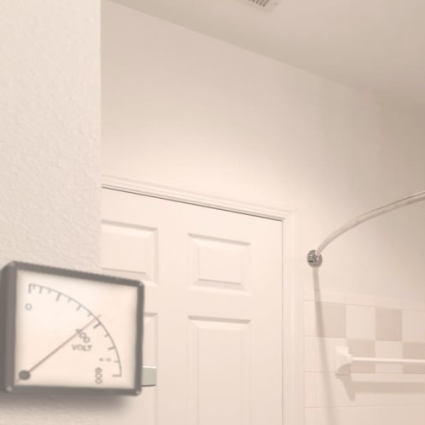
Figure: 375 V
